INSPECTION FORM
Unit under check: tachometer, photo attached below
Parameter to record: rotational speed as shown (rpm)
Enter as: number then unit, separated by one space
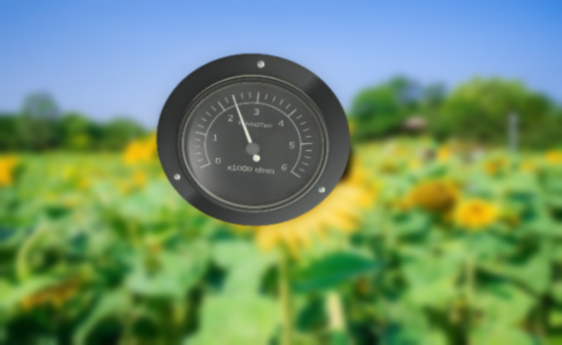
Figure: 2400 rpm
